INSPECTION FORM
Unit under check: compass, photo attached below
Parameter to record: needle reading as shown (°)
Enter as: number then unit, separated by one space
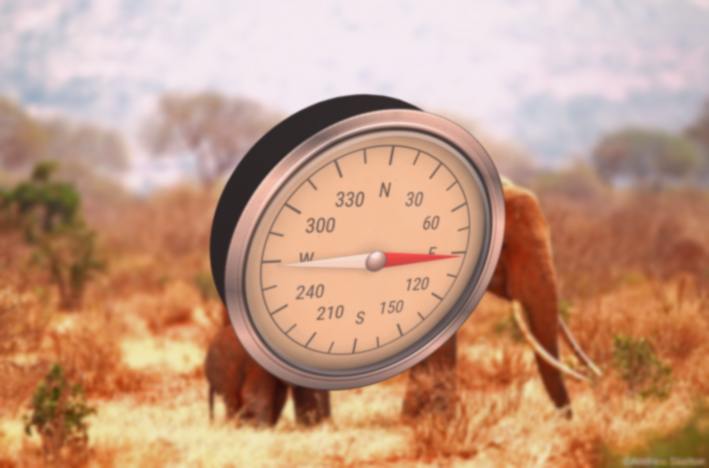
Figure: 90 °
